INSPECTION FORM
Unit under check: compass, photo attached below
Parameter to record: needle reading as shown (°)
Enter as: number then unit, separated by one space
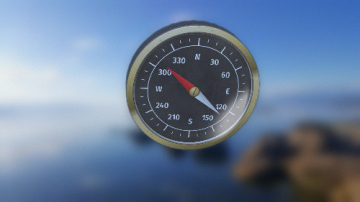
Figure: 310 °
